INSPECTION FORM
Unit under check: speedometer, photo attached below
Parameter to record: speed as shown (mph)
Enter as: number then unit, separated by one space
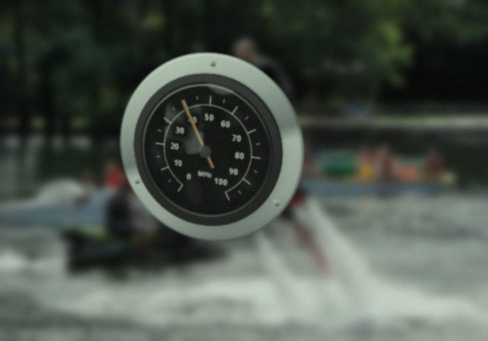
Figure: 40 mph
